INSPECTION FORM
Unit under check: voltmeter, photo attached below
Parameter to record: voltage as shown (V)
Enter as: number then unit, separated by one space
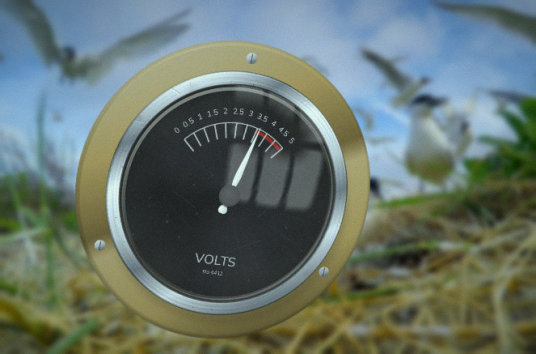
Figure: 3.5 V
